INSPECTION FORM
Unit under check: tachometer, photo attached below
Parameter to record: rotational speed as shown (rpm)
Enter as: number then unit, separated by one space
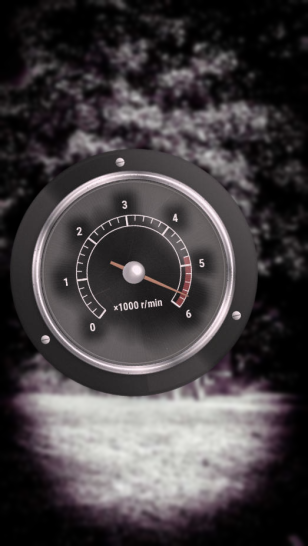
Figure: 5700 rpm
